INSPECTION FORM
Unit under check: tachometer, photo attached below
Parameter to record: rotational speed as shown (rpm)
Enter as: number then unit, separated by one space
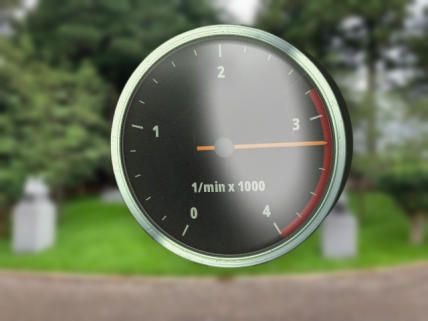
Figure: 3200 rpm
